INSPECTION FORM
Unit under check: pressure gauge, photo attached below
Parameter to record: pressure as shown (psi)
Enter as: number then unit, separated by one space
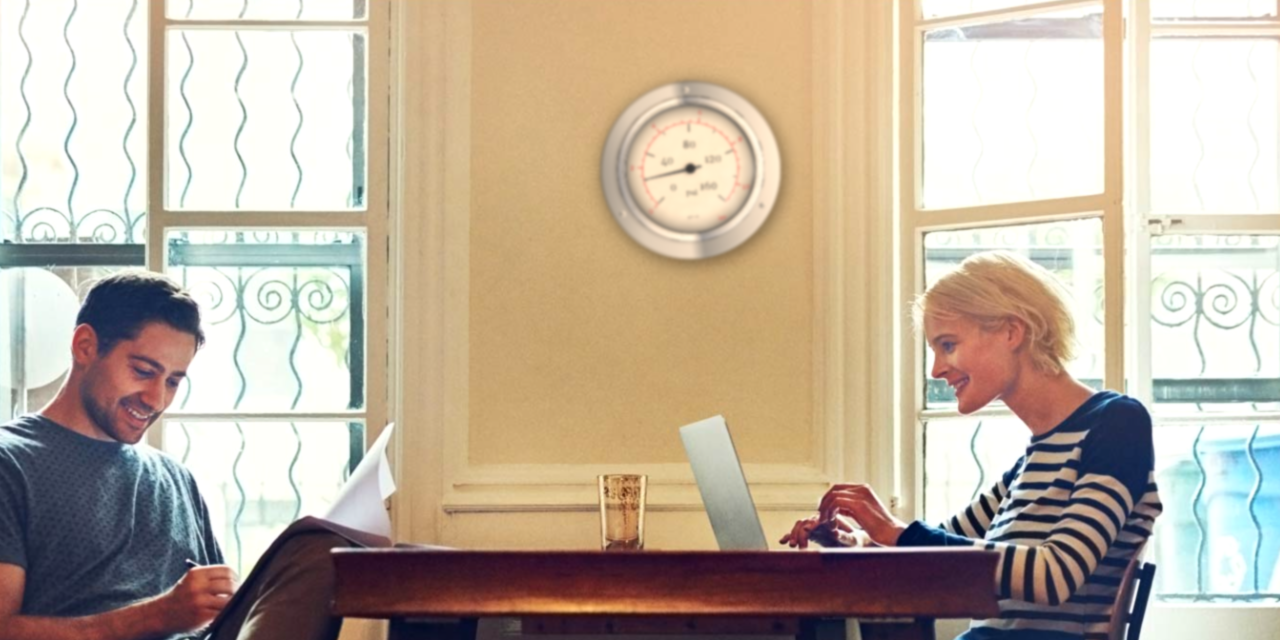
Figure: 20 psi
